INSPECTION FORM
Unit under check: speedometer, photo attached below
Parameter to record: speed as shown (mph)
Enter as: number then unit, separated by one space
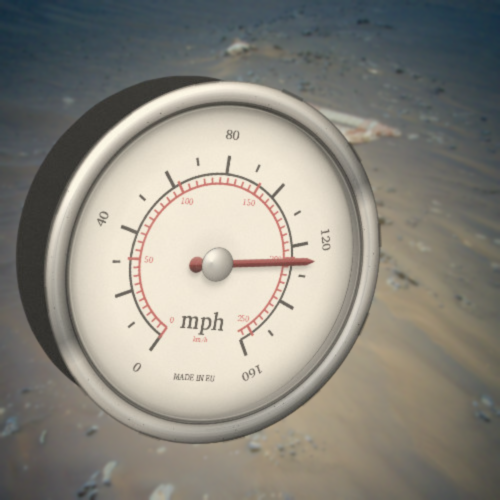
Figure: 125 mph
